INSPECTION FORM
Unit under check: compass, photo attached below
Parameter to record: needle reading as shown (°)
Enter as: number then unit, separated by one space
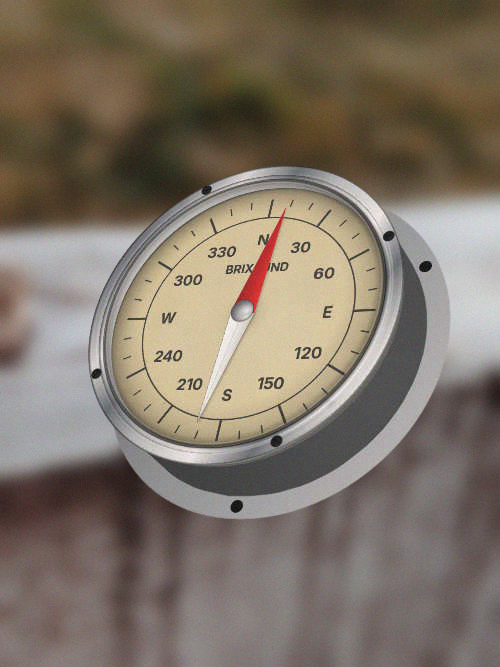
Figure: 10 °
